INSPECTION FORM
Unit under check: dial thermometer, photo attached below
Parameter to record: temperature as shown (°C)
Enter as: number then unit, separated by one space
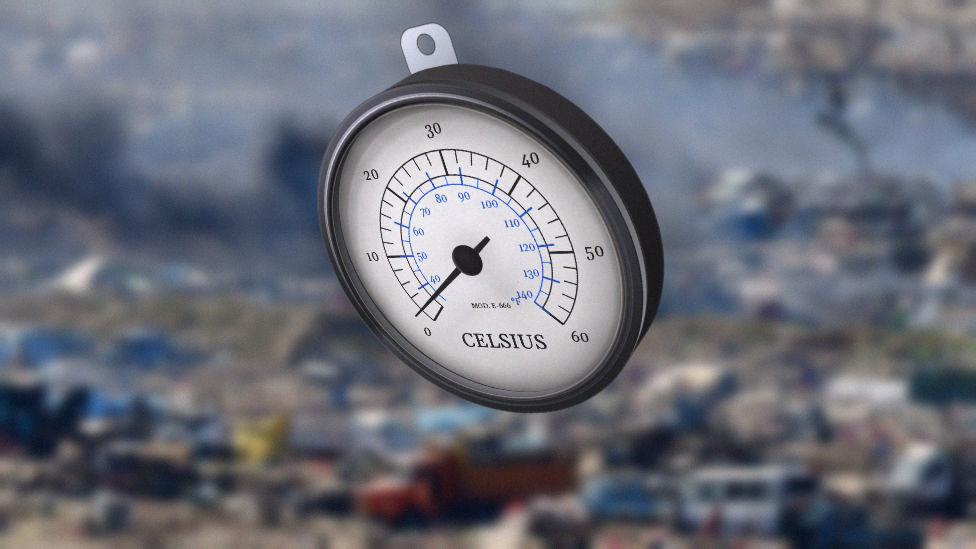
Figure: 2 °C
